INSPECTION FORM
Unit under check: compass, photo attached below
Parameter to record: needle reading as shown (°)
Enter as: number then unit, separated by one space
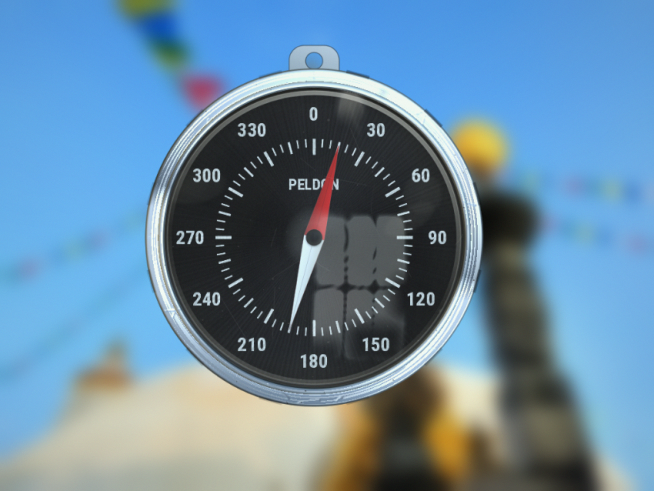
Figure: 15 °
